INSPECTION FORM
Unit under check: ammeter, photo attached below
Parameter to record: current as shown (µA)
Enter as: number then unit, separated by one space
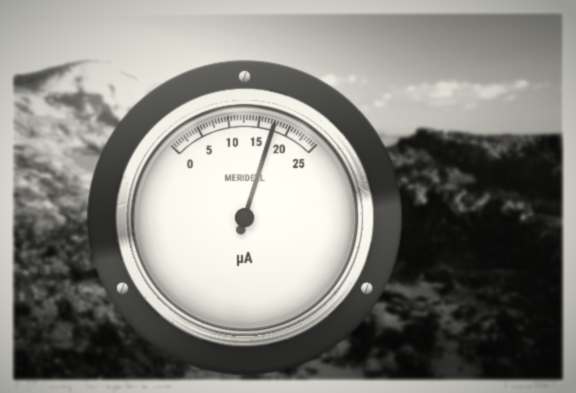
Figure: 17.5 µA
